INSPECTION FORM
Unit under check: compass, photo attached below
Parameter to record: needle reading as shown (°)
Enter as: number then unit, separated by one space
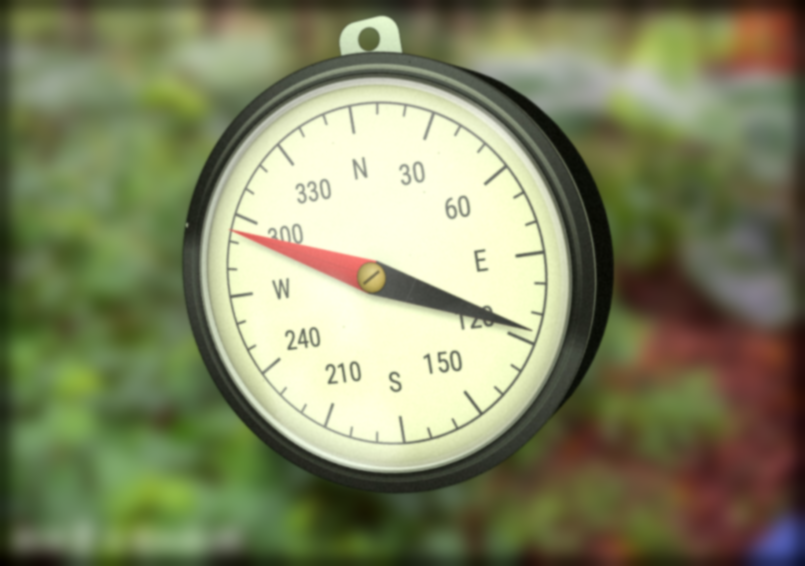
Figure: 295 °
